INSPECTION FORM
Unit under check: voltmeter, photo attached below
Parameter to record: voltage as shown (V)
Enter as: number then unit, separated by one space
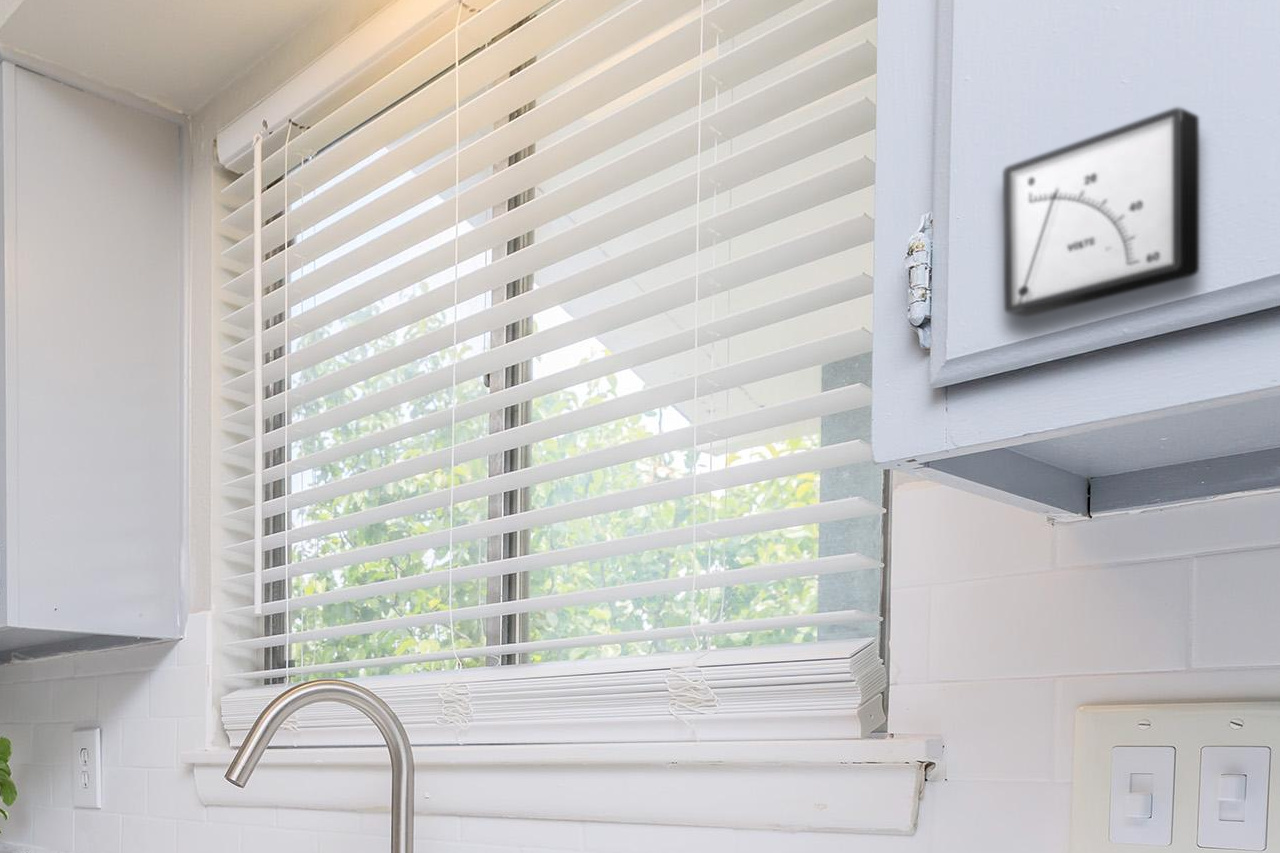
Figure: 10 V
